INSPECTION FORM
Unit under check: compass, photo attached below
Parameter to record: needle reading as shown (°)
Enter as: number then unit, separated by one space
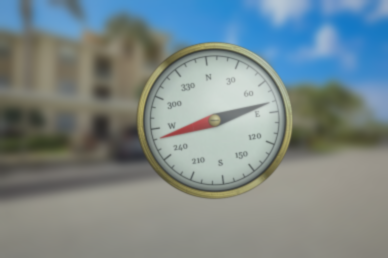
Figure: 260 °
